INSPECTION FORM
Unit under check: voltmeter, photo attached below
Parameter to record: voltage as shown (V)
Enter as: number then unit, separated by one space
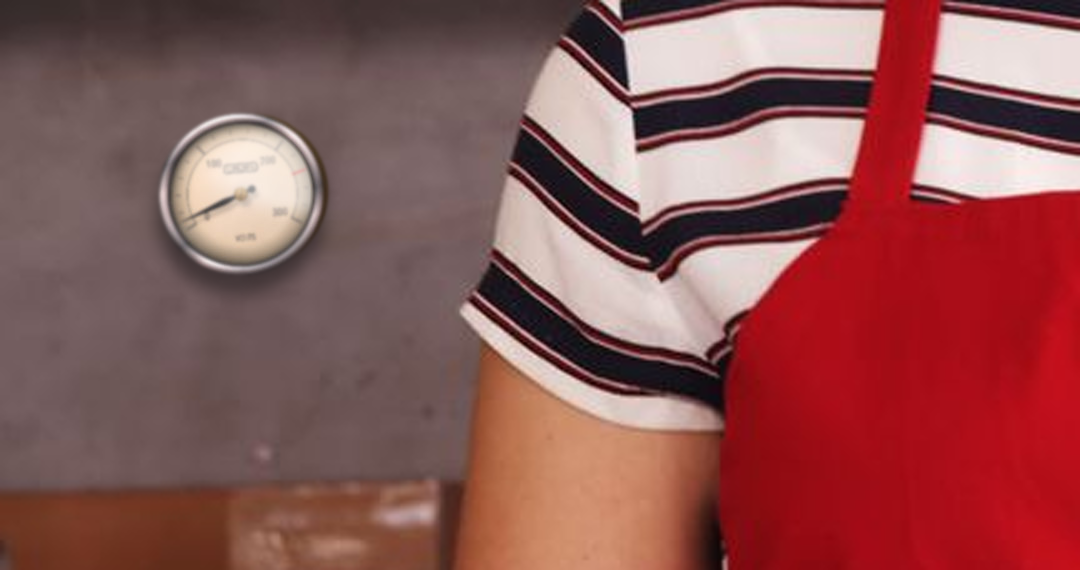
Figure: 10 V
